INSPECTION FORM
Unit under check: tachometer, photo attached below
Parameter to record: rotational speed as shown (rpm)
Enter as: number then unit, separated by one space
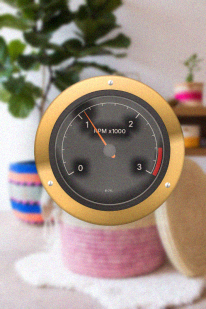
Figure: 1100 rpm
